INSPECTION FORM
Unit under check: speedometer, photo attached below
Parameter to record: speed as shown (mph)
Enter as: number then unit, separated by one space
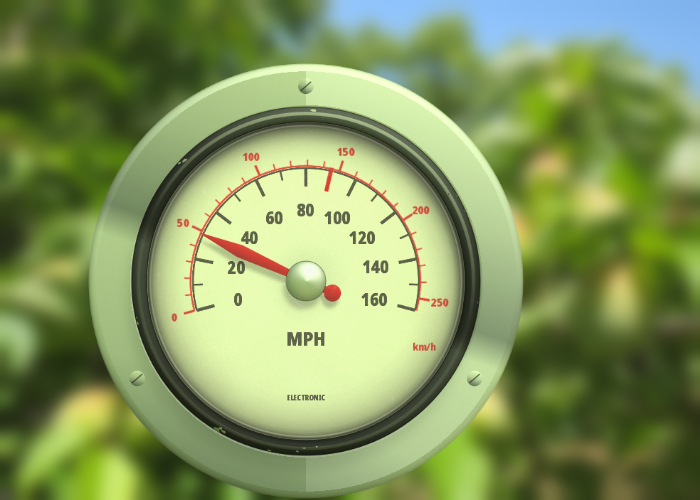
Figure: 30 mph
